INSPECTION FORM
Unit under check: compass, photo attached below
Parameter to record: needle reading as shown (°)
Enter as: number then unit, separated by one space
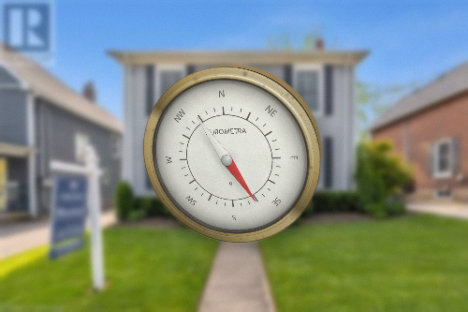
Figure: 150 °
